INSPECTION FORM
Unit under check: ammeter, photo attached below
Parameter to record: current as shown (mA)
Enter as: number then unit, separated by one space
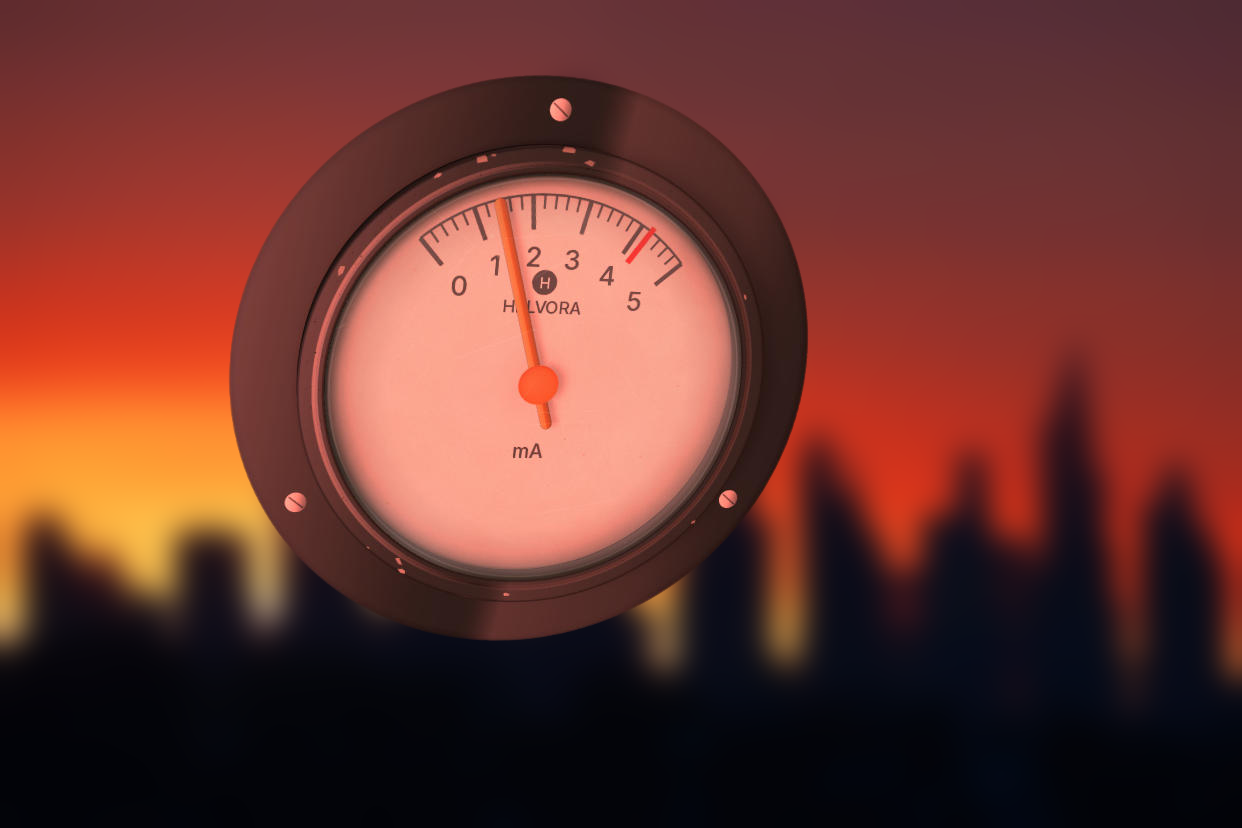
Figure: 1.4 mA
